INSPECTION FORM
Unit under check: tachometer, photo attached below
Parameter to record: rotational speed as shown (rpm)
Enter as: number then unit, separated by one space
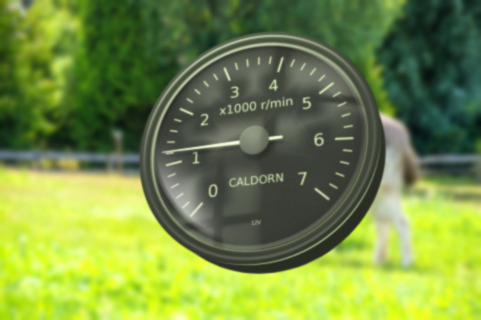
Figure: 1200 rpm
